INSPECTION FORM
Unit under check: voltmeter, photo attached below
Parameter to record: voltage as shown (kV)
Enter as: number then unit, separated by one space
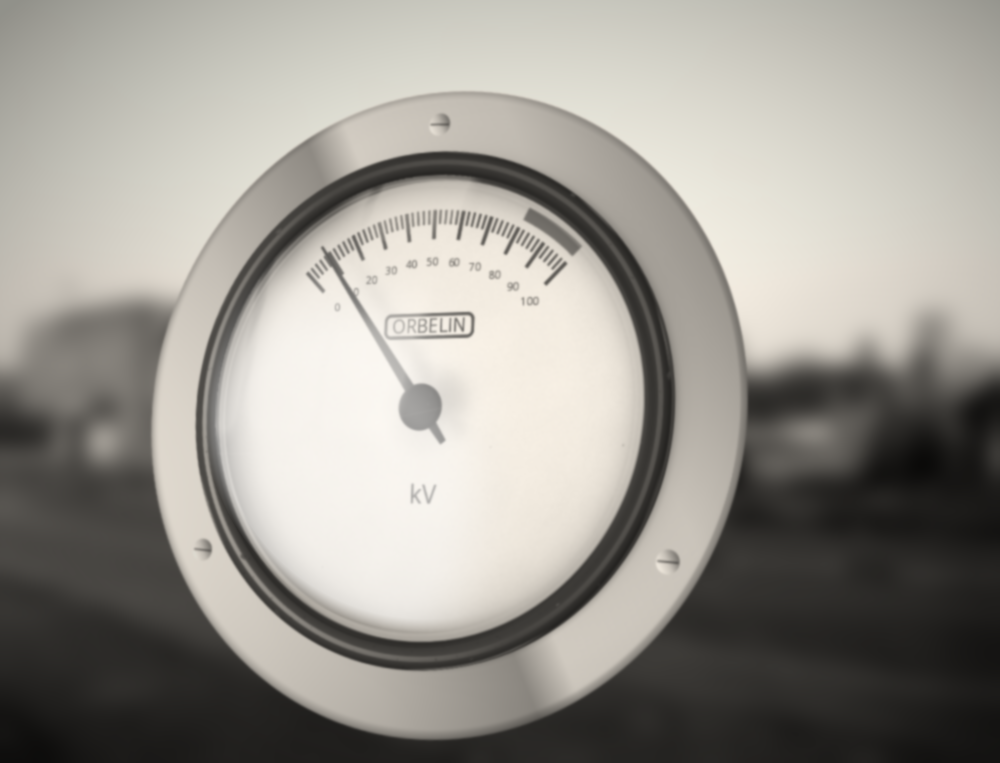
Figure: 10 kV
